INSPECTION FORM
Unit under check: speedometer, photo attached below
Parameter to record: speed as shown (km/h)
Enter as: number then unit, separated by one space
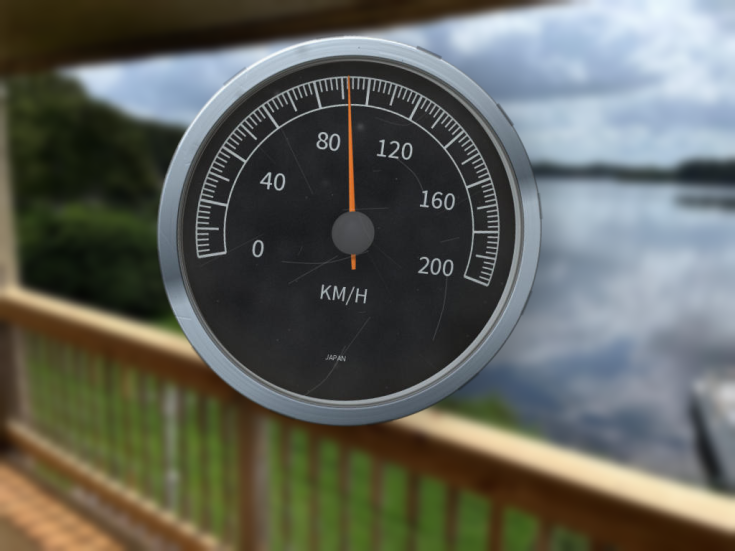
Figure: 92 km/h
